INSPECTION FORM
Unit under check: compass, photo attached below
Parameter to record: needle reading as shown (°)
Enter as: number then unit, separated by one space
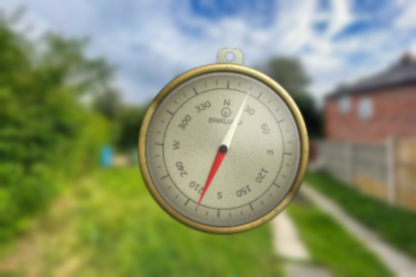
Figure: 200 °
